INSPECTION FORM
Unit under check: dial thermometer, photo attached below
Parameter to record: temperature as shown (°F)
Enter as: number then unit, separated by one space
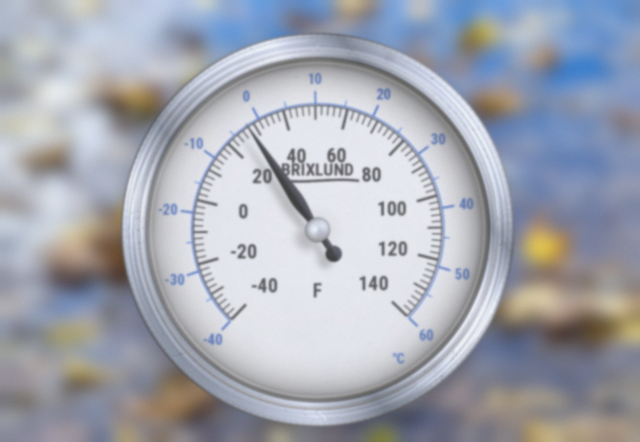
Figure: 28 °F
